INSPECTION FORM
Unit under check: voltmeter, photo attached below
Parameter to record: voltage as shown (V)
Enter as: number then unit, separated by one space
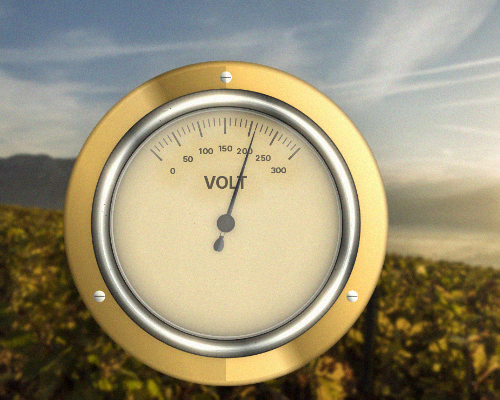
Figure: 210 V
